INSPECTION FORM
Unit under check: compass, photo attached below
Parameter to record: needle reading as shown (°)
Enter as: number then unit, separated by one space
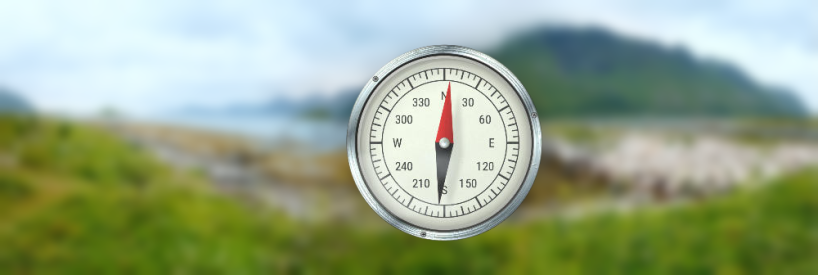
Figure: 5 °
